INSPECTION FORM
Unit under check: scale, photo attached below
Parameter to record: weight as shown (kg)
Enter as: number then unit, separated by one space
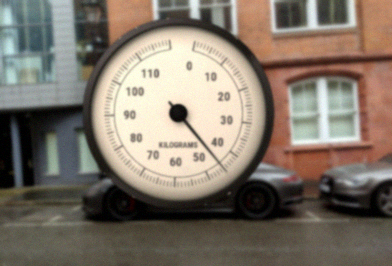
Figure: 45 kg
